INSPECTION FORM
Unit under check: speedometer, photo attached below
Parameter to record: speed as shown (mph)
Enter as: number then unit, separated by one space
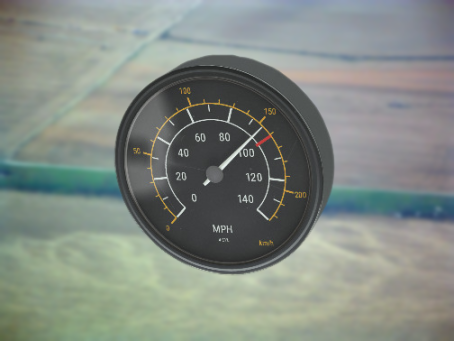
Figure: 95 mph
